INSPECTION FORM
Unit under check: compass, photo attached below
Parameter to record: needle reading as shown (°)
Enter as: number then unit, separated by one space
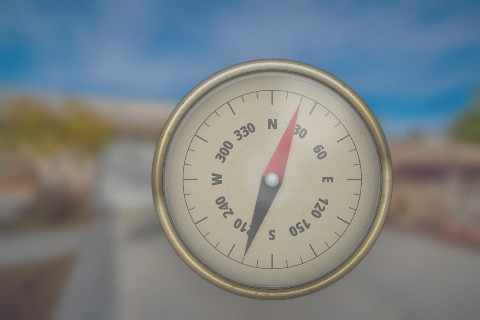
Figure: 20 °
